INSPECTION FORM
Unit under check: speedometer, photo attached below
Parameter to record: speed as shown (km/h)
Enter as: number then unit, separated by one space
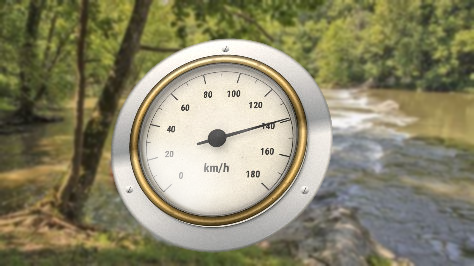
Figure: 140 km/h
